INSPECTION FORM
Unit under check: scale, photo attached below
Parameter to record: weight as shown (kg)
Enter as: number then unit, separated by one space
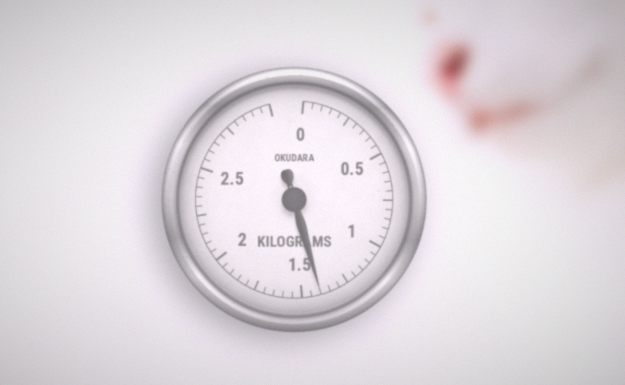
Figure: 1.4 kg
